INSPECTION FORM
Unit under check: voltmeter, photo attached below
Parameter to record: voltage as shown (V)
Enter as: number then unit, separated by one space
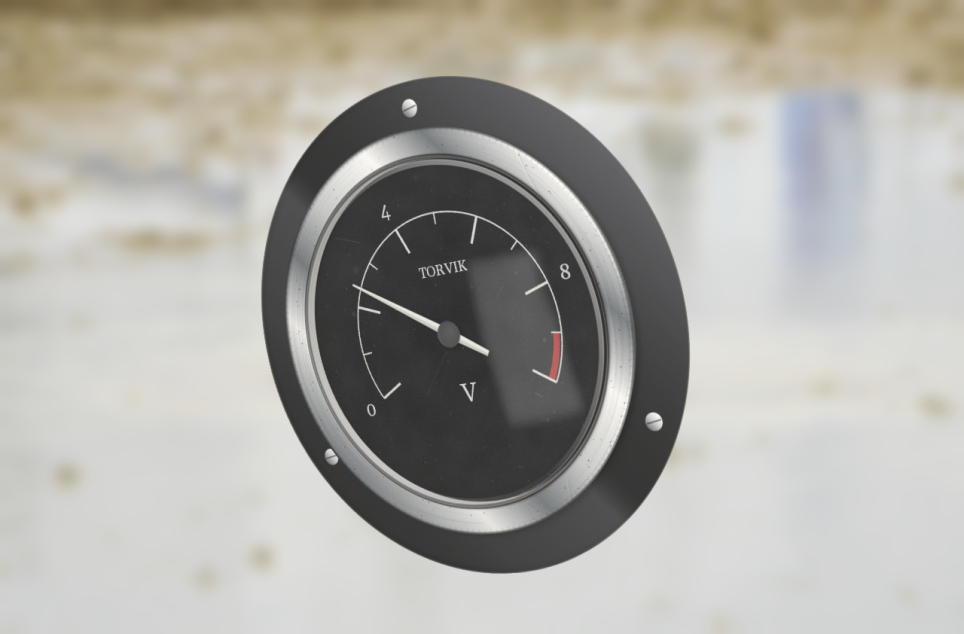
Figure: 2.5 V
